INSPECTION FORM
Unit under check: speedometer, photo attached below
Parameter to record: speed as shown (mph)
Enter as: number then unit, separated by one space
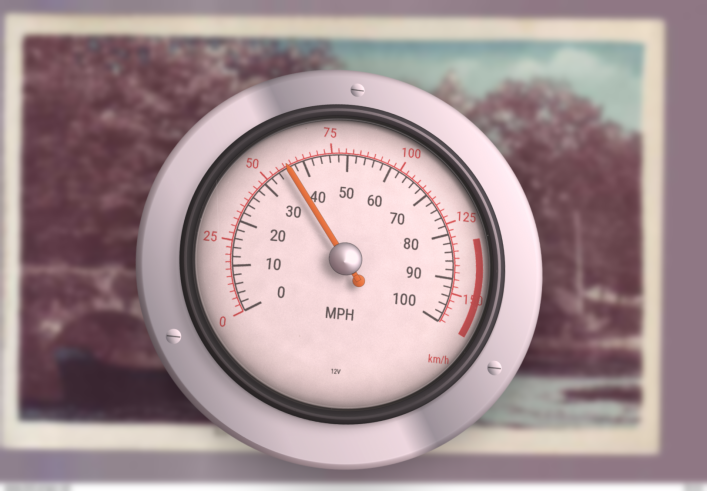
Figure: 36 mph
